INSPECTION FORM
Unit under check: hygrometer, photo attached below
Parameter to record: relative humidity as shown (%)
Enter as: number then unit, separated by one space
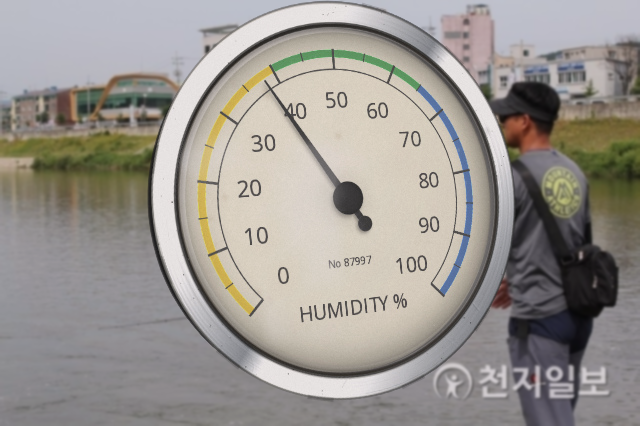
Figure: 37.5 %
